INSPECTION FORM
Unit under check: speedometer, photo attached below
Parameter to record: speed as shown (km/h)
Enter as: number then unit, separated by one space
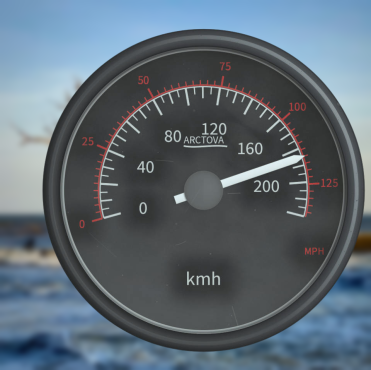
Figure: 185 km/h
